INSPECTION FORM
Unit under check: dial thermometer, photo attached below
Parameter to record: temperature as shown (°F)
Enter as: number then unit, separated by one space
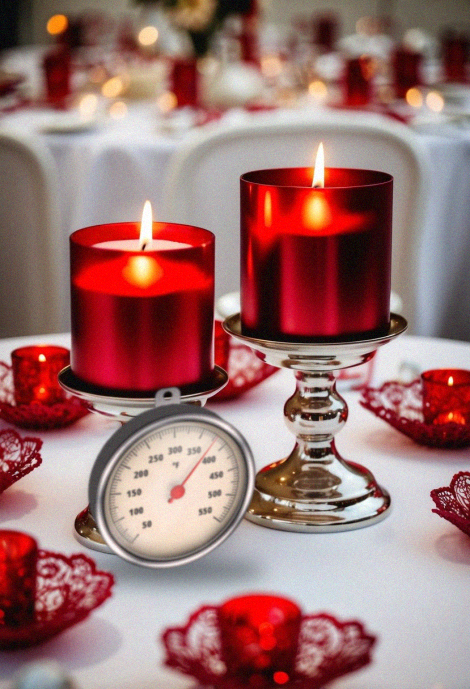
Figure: 375 °F
